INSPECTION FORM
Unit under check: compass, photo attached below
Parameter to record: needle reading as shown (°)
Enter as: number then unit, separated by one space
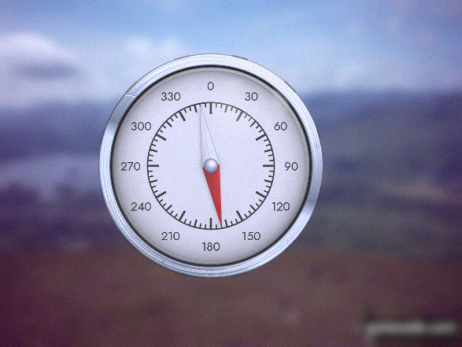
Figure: 170 °
